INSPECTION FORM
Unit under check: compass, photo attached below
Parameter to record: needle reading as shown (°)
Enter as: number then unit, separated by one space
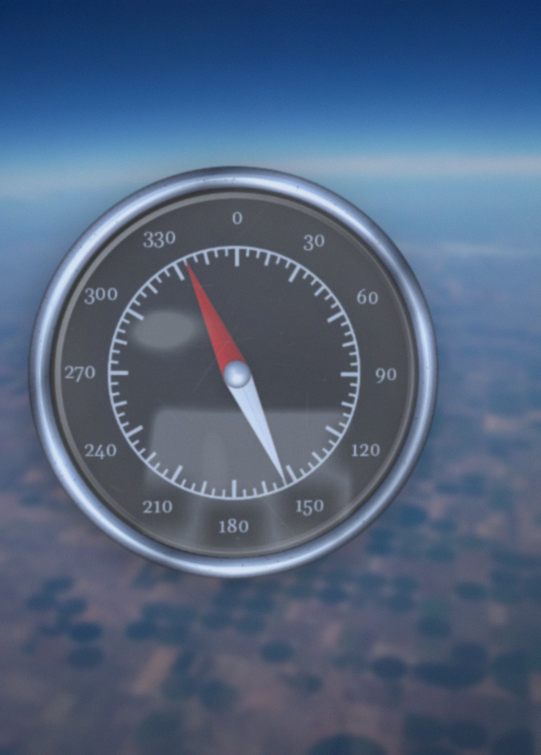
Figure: 335 °
